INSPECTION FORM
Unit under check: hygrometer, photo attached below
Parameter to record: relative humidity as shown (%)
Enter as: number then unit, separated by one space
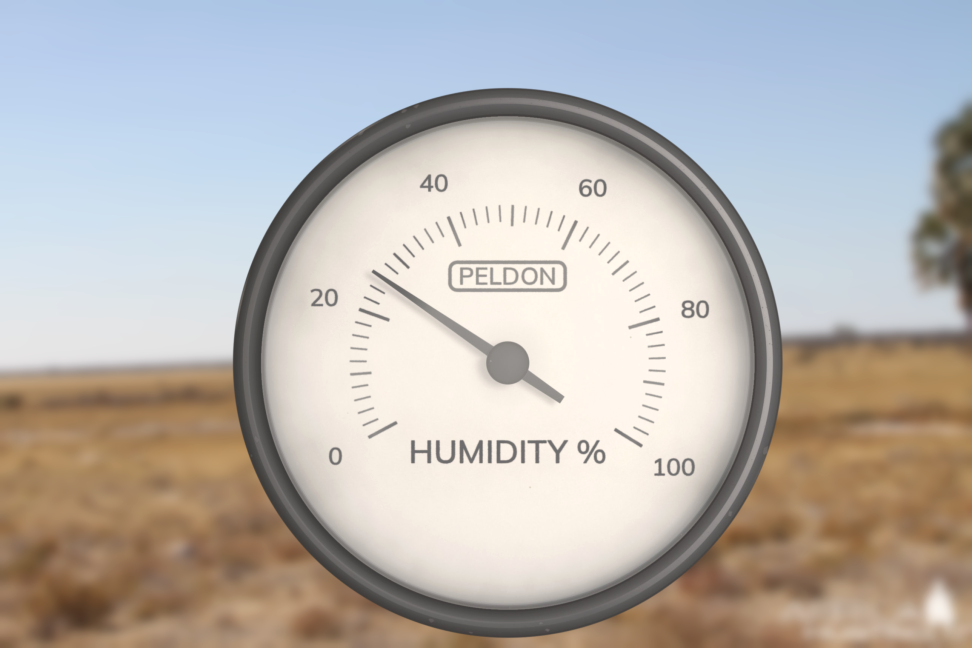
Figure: 26 %
